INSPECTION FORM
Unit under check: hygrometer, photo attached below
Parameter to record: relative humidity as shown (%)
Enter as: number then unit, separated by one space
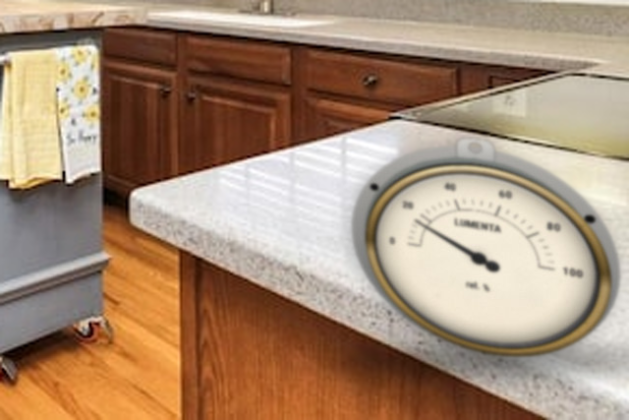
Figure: 16 %
